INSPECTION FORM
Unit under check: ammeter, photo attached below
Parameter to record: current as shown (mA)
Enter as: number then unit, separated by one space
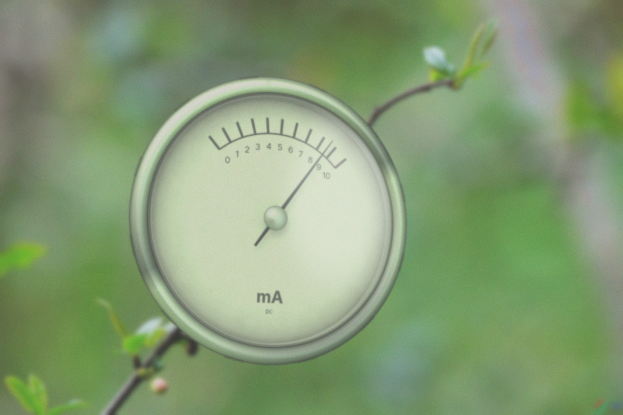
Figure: 8.5 mA
